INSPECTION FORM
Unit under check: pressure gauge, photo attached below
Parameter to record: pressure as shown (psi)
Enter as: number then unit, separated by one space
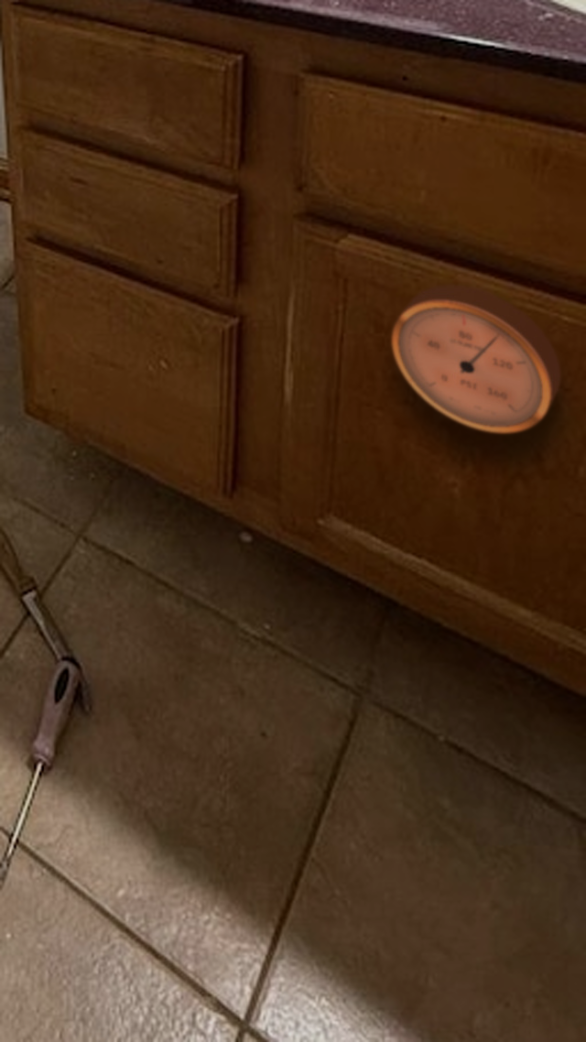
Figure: 100 psi
